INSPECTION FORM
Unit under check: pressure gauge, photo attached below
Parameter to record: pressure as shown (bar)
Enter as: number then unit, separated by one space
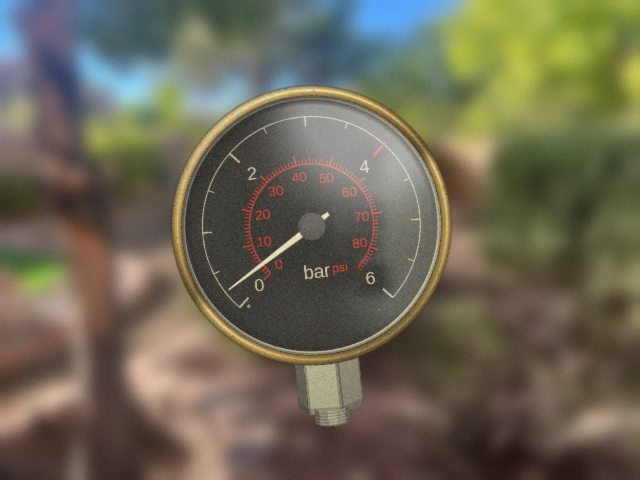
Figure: 0.25 bar
